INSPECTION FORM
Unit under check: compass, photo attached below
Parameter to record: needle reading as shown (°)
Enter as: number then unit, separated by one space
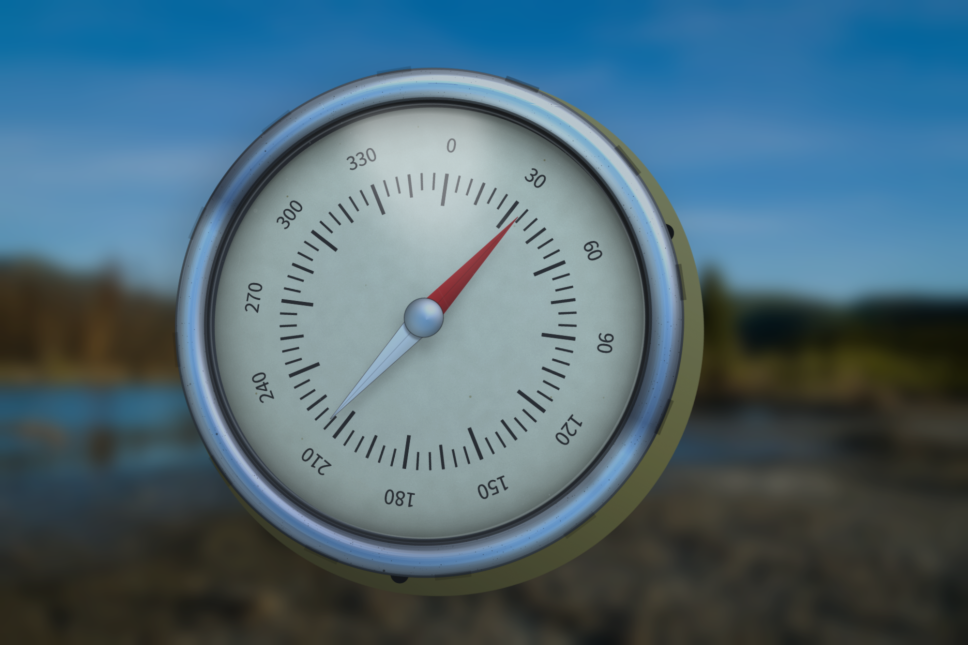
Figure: 35 °
